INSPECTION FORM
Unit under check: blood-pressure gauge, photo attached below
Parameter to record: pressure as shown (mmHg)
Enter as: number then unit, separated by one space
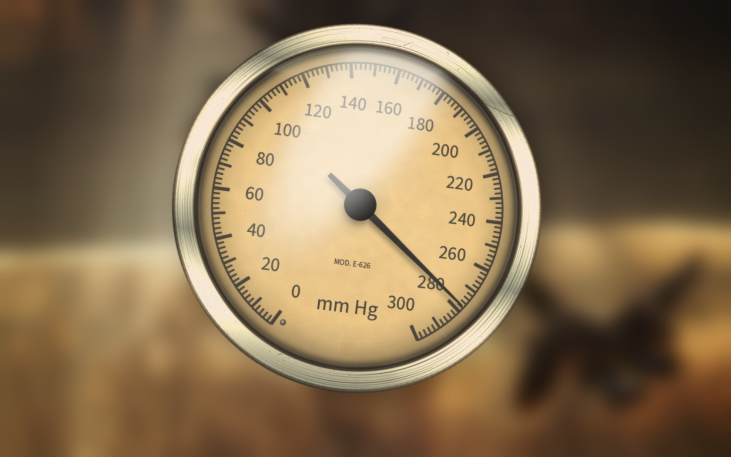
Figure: 278 mmHg
